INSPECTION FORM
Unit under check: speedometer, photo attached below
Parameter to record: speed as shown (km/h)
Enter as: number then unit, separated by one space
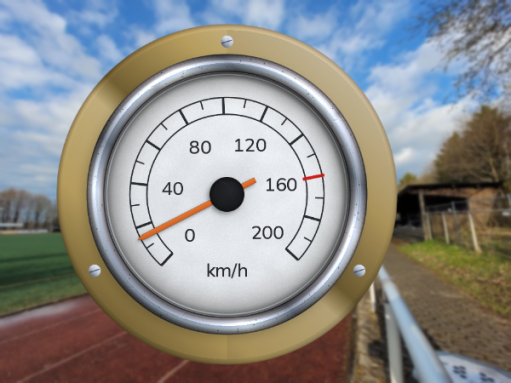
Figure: 15 km/h
